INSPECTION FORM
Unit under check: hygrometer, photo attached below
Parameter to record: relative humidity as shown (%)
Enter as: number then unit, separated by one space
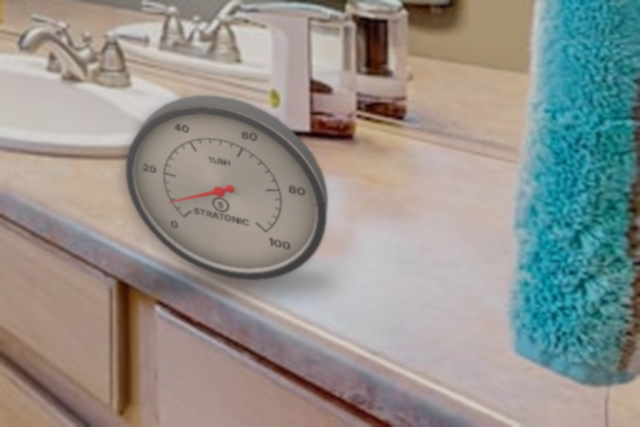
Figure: 8 %
